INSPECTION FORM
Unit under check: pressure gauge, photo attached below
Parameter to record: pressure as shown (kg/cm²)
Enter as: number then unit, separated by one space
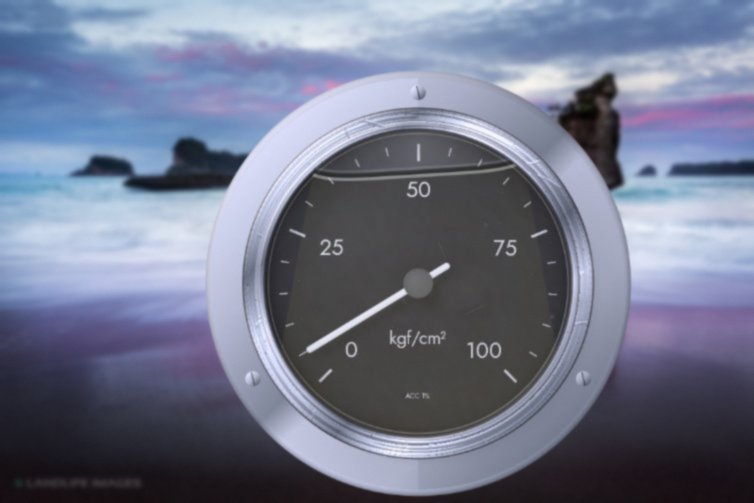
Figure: 5 kg/cm²
